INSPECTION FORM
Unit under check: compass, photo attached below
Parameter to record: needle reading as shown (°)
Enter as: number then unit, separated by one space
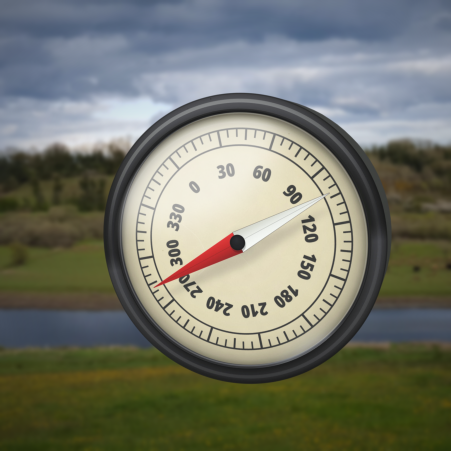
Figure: 282.5 °
